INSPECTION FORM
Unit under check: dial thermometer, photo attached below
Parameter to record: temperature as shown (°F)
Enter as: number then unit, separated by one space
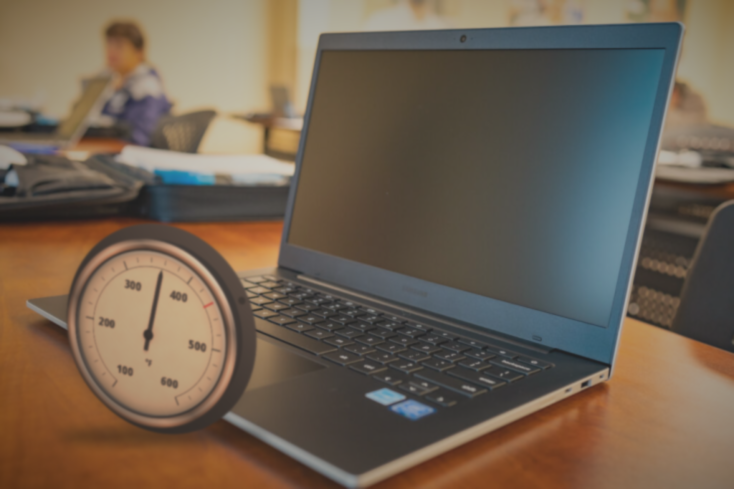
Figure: 360 °F
